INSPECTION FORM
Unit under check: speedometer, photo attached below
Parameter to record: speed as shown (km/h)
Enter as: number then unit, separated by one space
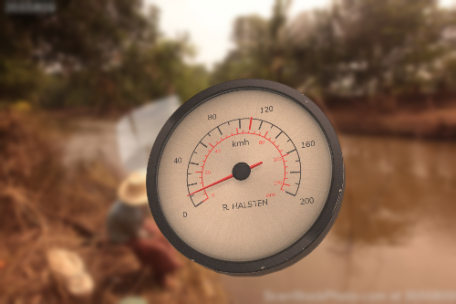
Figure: 10 km/h
